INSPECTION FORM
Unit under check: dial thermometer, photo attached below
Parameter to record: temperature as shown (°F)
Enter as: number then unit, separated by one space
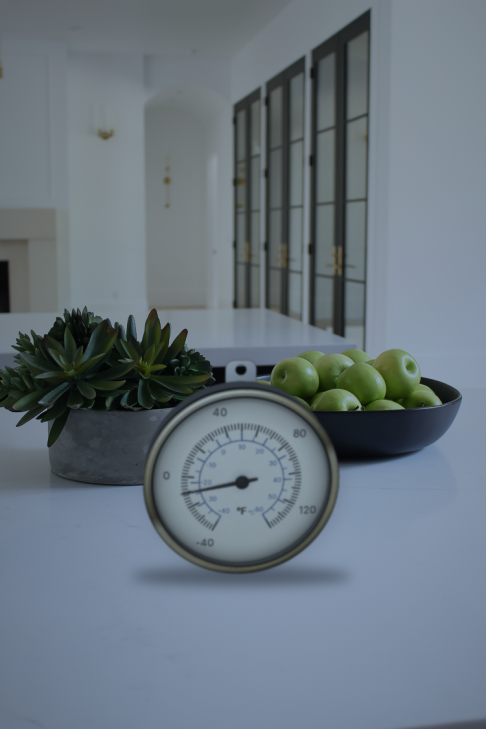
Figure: -10 °F
